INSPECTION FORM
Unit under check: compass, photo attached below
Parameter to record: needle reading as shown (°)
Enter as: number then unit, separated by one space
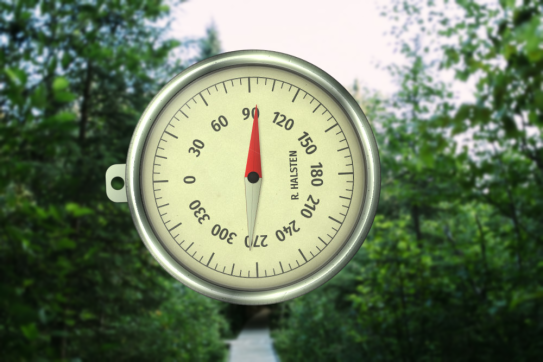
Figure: 95 °
